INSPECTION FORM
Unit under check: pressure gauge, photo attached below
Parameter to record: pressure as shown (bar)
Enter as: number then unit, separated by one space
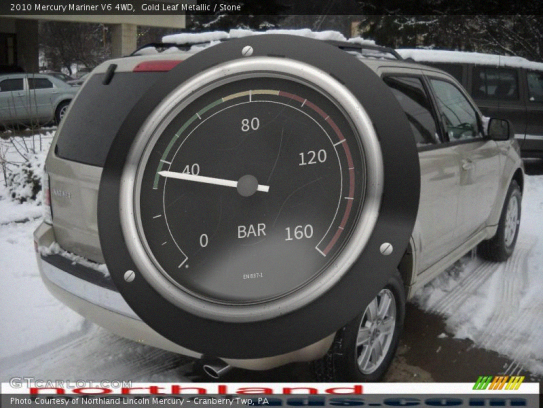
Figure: 35 bar
